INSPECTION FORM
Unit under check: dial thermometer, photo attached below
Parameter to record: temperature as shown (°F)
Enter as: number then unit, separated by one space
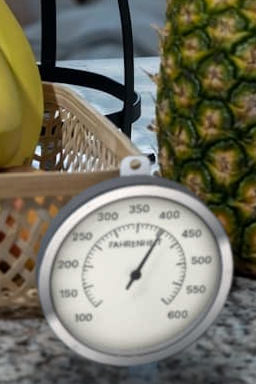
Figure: 400 °F
